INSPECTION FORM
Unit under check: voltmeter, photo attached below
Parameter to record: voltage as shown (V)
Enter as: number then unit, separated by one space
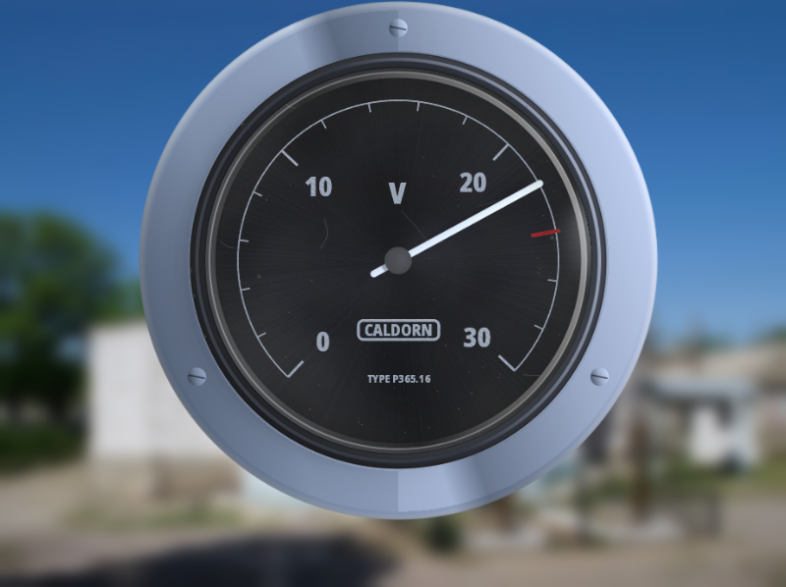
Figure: 22 V
